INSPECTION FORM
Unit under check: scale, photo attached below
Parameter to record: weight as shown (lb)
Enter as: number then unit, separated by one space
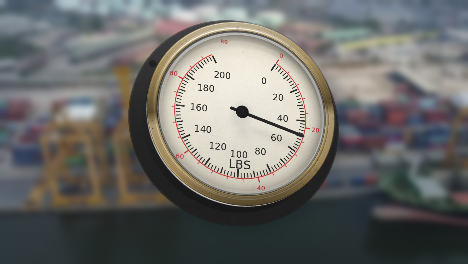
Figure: 50 lb
